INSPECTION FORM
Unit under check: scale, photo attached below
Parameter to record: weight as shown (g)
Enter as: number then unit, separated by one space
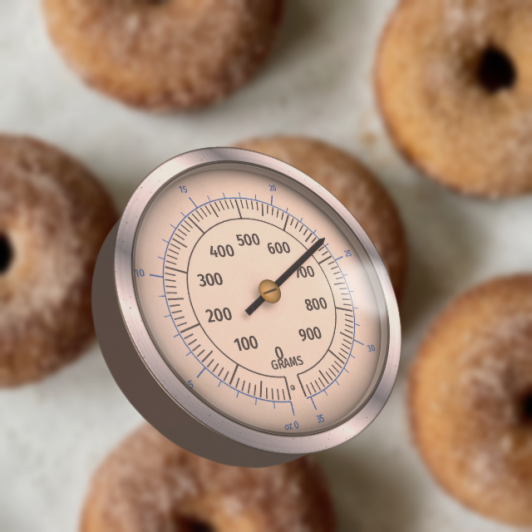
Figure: 670 g
